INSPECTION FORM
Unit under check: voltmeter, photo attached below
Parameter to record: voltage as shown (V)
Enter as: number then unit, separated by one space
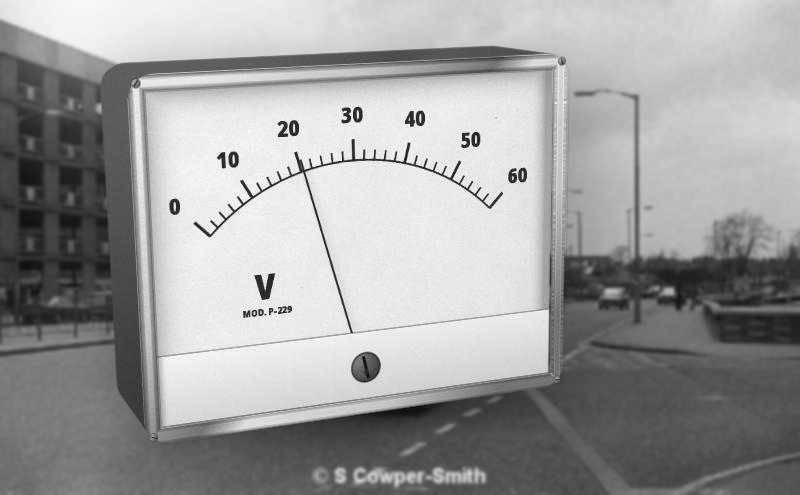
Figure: 20 V
